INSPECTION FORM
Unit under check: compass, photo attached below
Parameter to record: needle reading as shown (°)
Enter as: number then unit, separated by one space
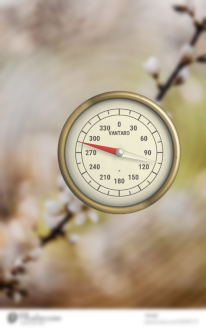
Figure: 285 °
